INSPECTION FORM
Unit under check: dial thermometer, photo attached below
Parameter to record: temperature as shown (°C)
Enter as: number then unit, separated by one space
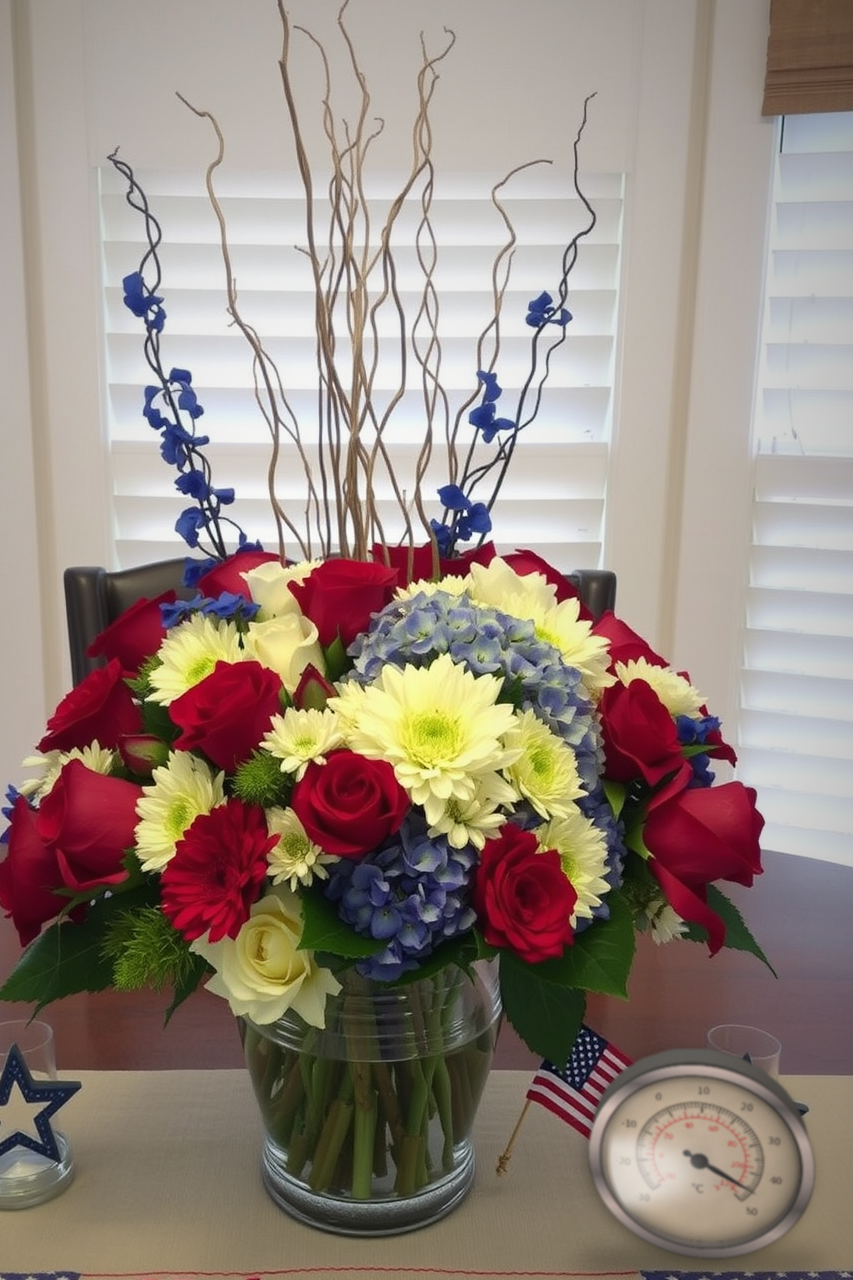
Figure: 45 °C
